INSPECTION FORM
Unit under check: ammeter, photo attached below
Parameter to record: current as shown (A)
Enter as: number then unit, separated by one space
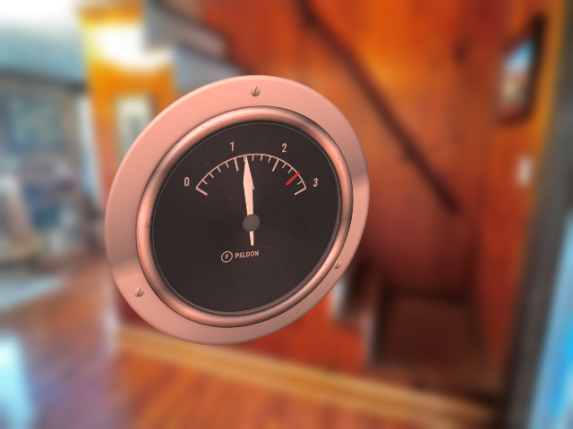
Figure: 1.2 A
